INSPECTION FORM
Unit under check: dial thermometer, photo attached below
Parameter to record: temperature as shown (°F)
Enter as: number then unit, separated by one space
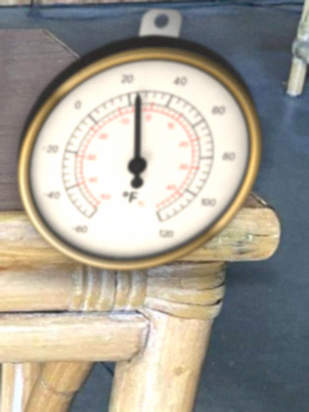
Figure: 24 °F
